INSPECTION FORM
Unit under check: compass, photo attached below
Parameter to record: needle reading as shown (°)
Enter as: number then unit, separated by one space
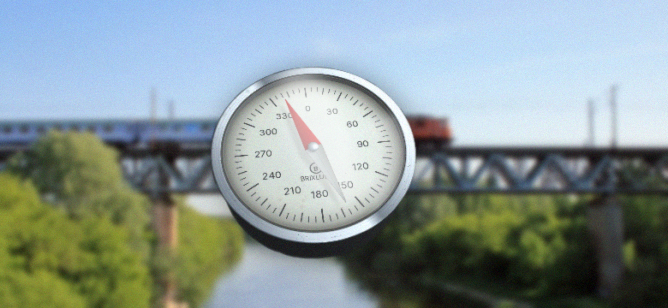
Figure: 340 °
